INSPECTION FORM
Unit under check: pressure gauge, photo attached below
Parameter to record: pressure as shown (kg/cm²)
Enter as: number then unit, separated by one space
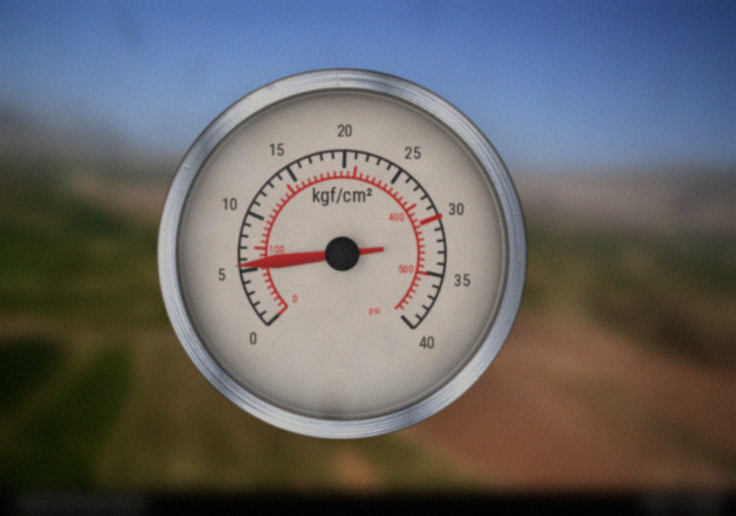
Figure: 5.5 kg/cm²
